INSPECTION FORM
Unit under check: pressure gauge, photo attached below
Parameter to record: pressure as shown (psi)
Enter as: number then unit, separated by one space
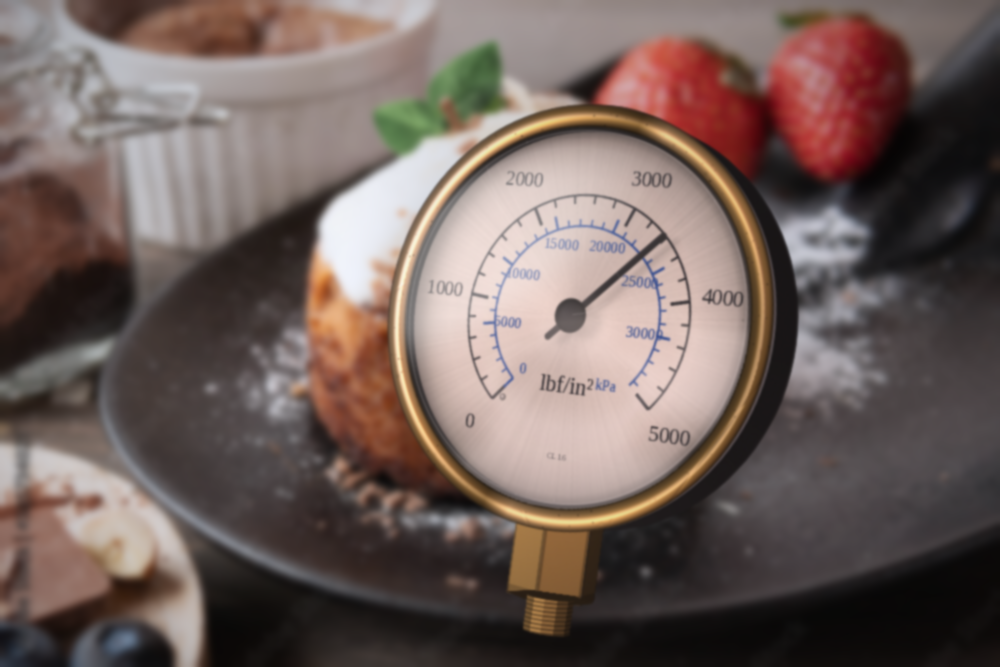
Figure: 3400 psi
